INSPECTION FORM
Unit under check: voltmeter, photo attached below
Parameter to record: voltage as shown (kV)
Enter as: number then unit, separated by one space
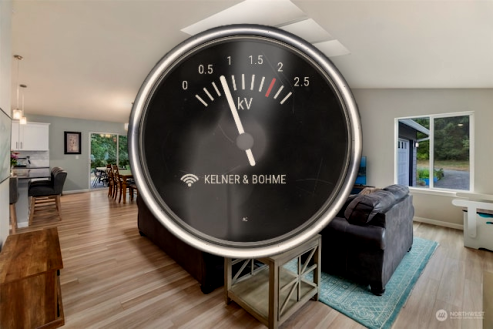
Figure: 0.75 kV
